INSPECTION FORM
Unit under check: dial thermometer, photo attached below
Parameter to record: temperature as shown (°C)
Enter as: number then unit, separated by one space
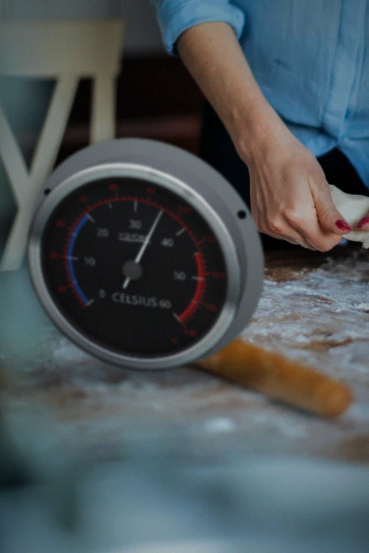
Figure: 35 °C
